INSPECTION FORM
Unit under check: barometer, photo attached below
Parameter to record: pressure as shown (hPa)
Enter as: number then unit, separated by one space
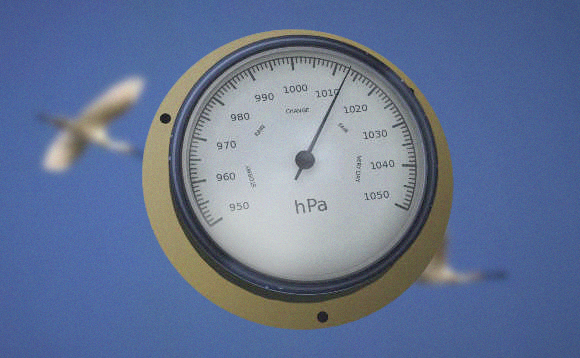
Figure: 1013 hPa
